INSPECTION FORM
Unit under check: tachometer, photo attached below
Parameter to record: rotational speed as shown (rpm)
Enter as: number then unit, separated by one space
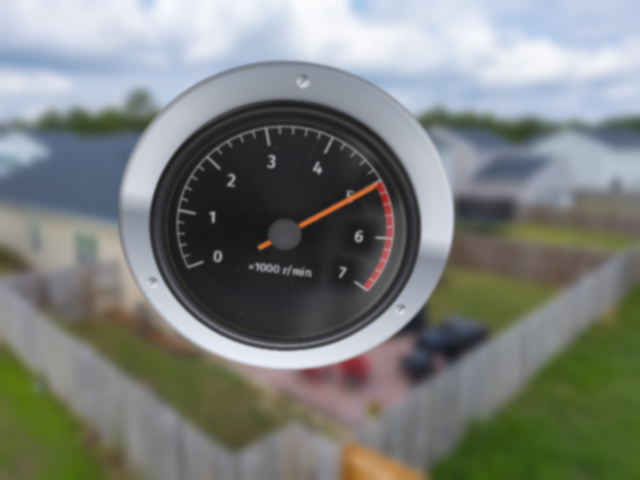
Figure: 5000 rpm
